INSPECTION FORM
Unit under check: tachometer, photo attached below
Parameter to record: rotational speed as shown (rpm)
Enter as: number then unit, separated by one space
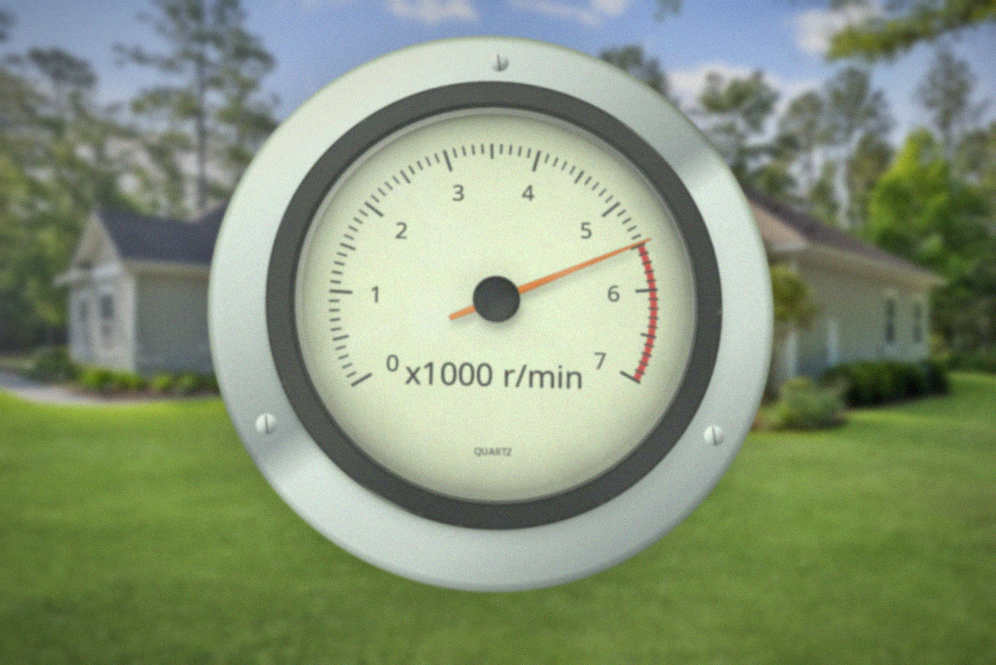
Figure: 5500 rpm
